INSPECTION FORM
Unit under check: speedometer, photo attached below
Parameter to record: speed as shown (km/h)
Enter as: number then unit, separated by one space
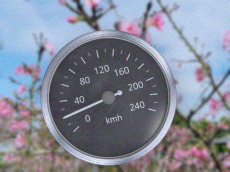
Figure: 20 km/h
